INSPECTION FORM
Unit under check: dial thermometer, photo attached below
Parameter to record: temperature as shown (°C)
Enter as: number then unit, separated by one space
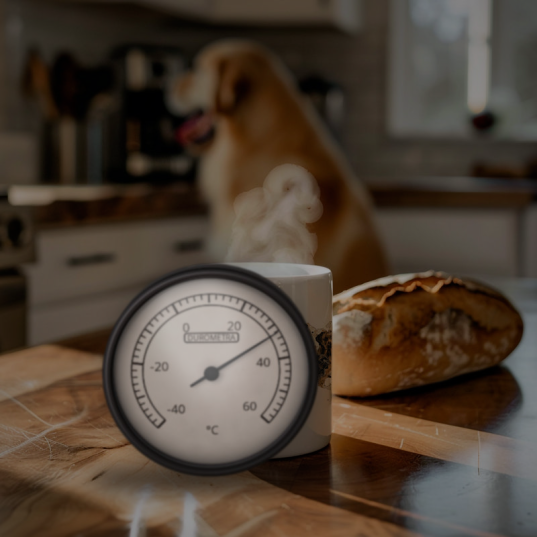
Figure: 32 °C
